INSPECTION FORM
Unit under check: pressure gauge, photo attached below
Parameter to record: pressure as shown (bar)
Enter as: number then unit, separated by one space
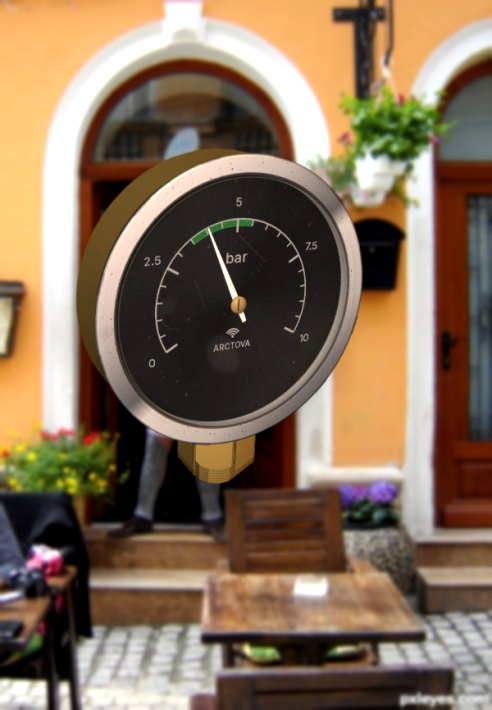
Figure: 4 bar
